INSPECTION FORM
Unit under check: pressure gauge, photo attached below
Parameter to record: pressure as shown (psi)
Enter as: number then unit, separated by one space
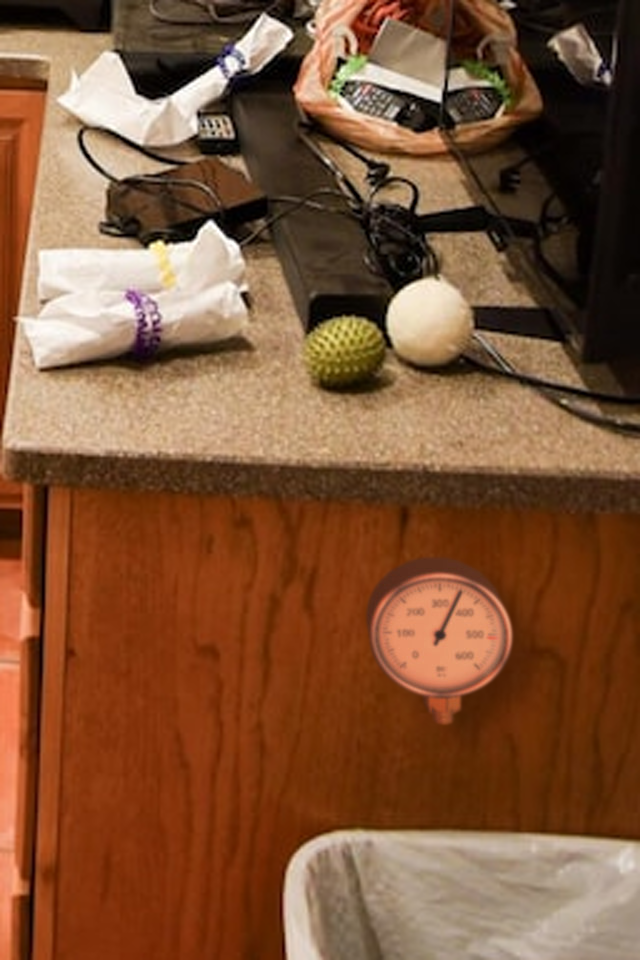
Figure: 350 psi
